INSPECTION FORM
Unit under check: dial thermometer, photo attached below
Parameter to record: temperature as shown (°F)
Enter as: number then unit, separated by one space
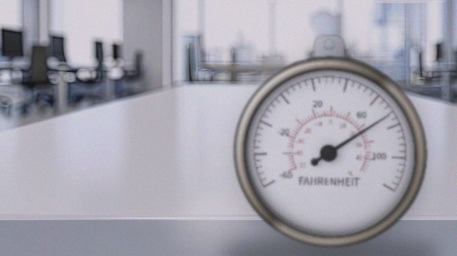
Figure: 72 °F
